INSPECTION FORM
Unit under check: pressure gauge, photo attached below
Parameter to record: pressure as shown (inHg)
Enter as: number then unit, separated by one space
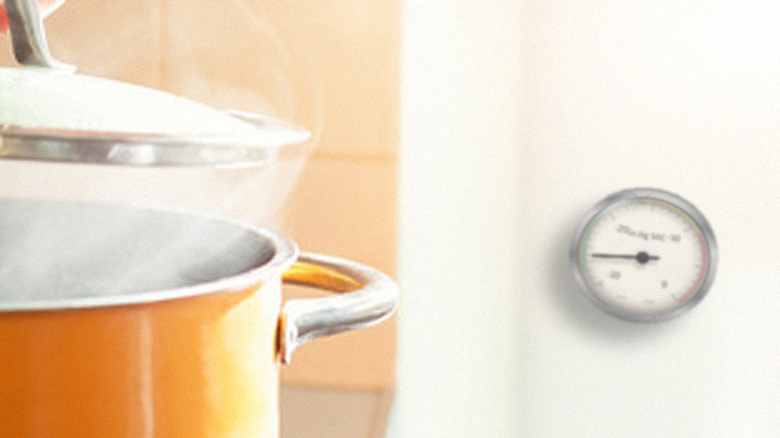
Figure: -26 inHg
